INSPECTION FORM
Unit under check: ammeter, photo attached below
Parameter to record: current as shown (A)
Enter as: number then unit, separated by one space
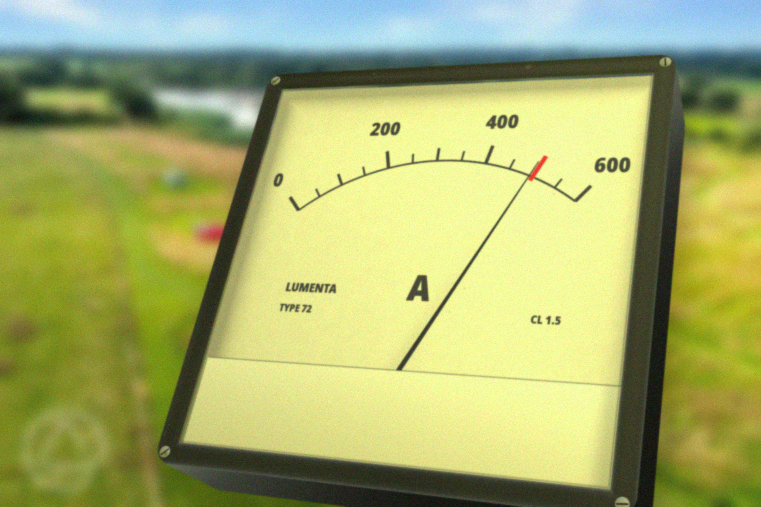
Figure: 500 A
